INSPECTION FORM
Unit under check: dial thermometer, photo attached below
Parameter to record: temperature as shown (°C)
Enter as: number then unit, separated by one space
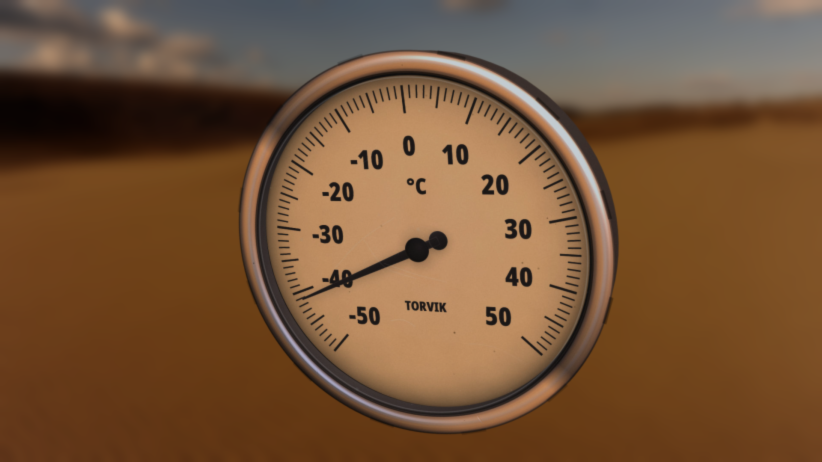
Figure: -41 °C
